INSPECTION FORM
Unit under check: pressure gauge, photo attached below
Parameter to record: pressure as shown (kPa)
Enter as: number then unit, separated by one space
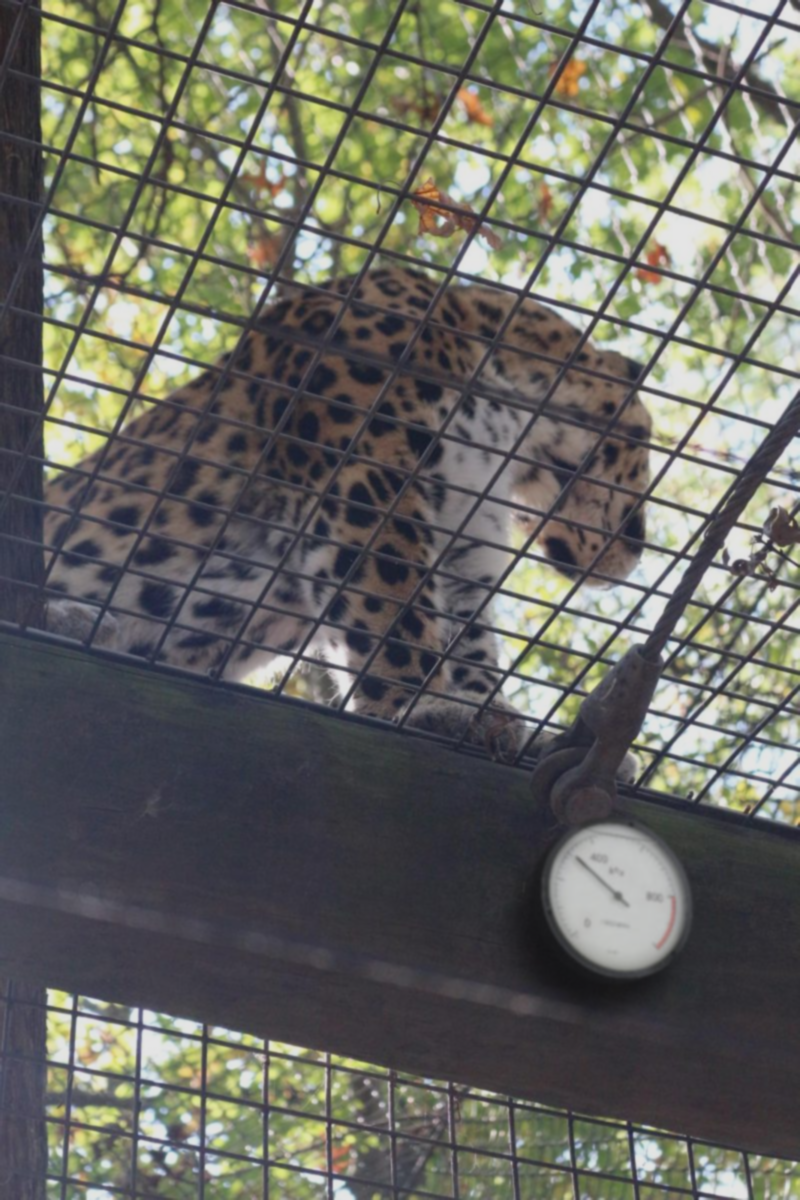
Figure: 300 kPa
